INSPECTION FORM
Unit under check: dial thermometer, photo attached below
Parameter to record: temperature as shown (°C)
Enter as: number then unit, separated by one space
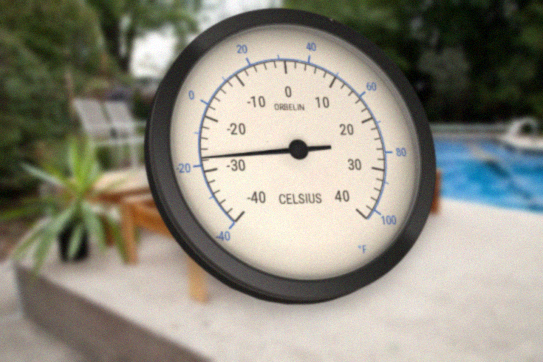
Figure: -28 °C
